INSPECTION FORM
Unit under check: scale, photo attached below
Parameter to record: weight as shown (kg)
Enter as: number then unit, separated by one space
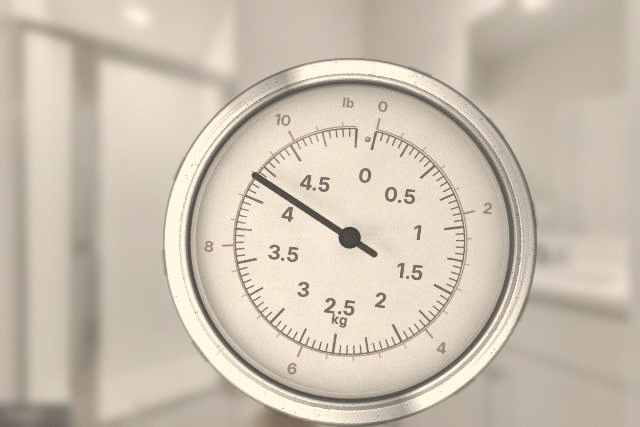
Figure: 4.15 kg
